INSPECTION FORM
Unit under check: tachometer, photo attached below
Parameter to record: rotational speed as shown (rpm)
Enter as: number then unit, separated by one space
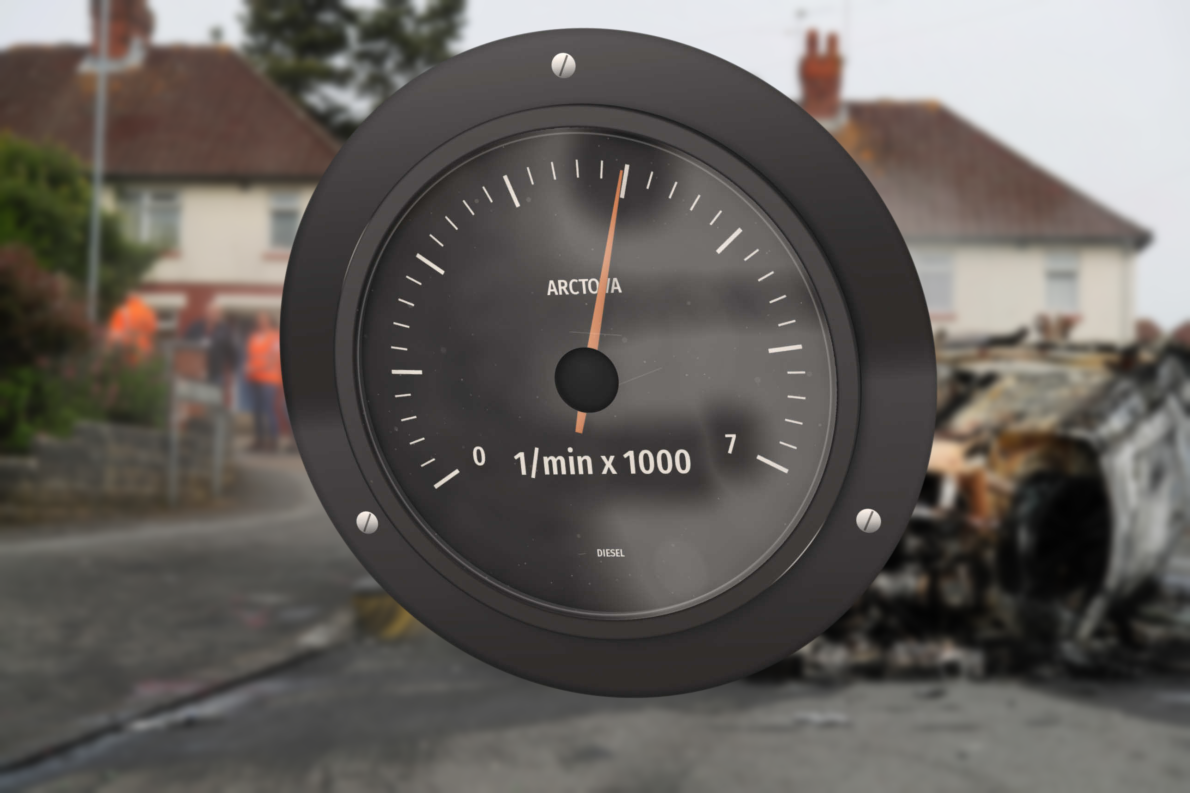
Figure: 4000 rpm
